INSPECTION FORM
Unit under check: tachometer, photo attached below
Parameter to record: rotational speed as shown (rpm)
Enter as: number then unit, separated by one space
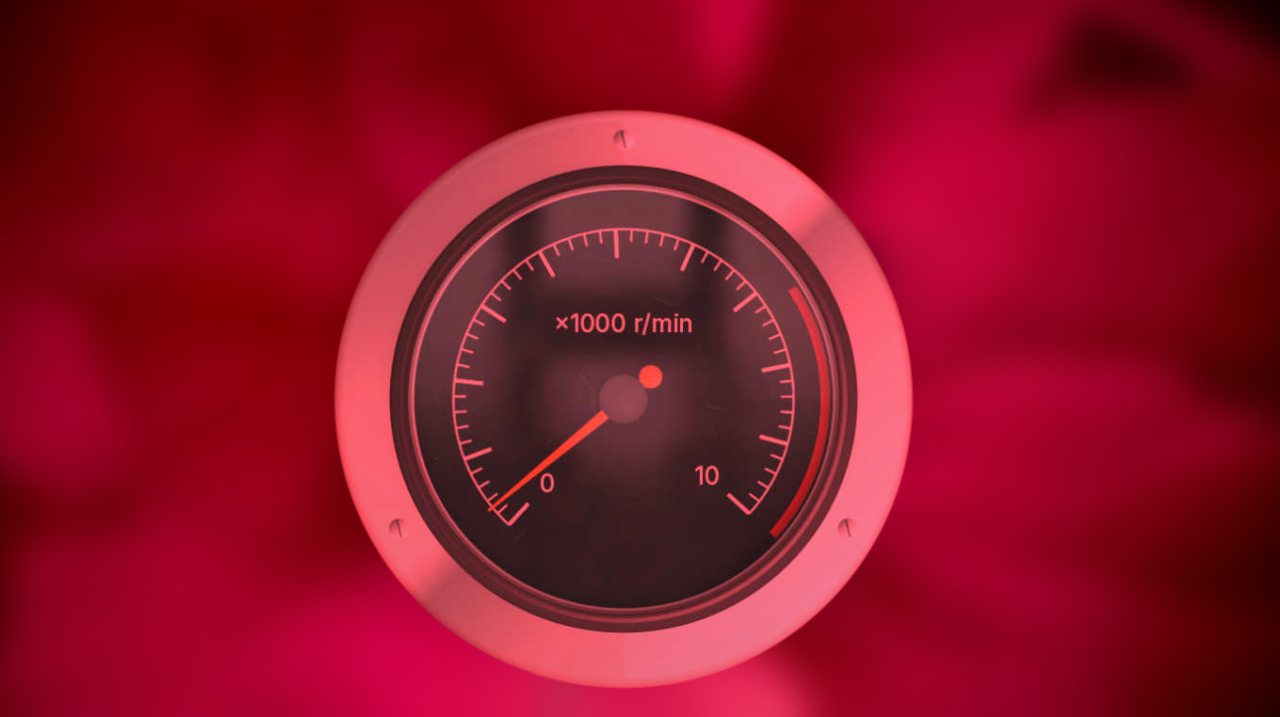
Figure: 300 rpm
